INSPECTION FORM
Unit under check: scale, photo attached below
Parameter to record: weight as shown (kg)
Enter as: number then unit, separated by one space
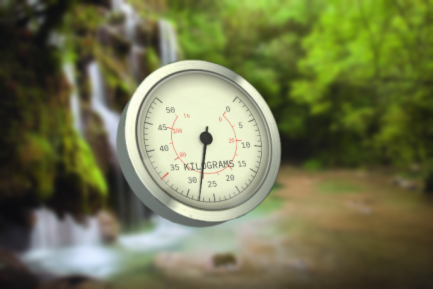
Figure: 28 kg
